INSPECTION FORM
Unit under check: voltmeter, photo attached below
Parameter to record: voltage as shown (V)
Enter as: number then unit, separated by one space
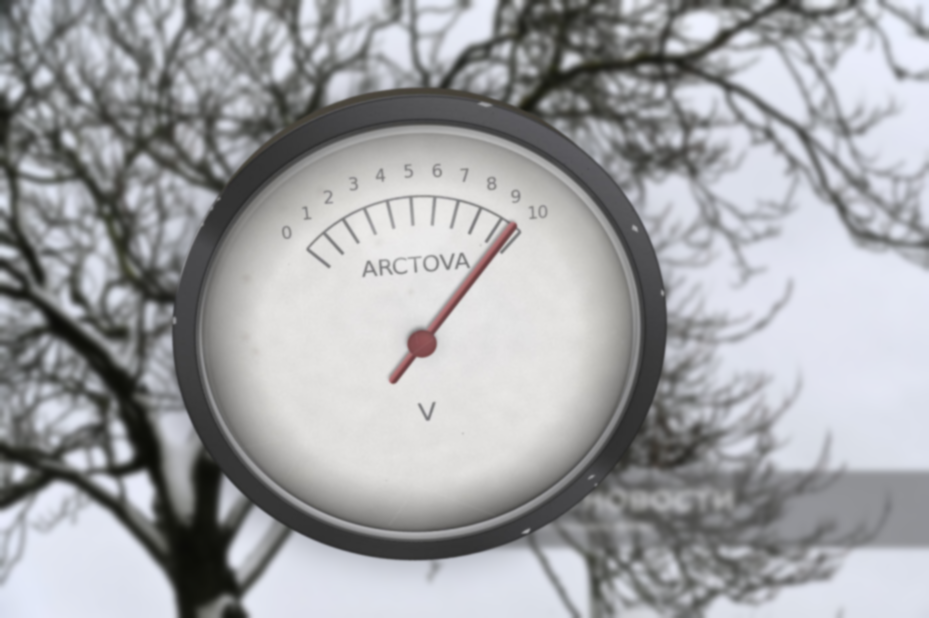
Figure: 9.5 V
